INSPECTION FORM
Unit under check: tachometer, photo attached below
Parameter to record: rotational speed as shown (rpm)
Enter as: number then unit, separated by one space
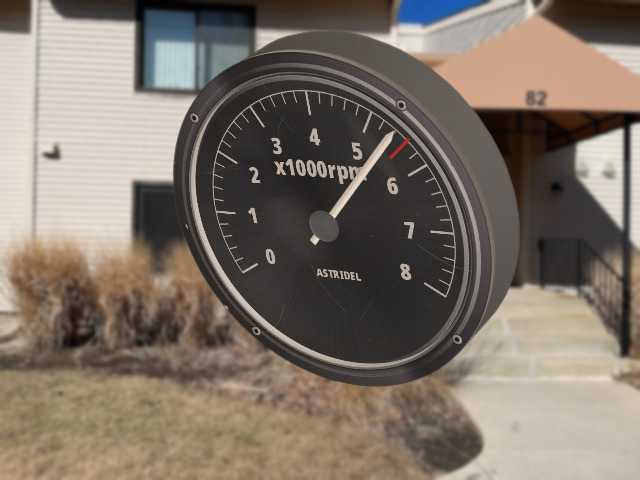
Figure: 5400 rpm
